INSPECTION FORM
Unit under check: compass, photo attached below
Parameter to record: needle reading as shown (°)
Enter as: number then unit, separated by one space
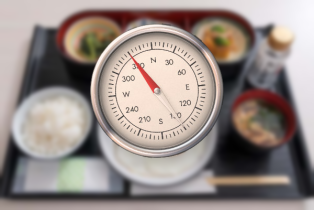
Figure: 330 °
